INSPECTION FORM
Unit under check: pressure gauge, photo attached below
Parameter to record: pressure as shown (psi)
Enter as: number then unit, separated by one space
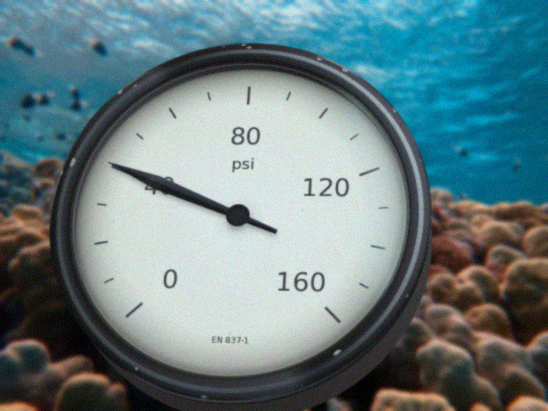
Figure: 40 psi
